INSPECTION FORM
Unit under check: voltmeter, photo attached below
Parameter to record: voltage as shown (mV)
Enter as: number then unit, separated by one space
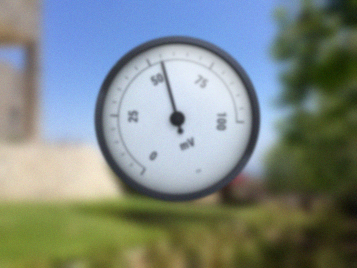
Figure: 55 mV
